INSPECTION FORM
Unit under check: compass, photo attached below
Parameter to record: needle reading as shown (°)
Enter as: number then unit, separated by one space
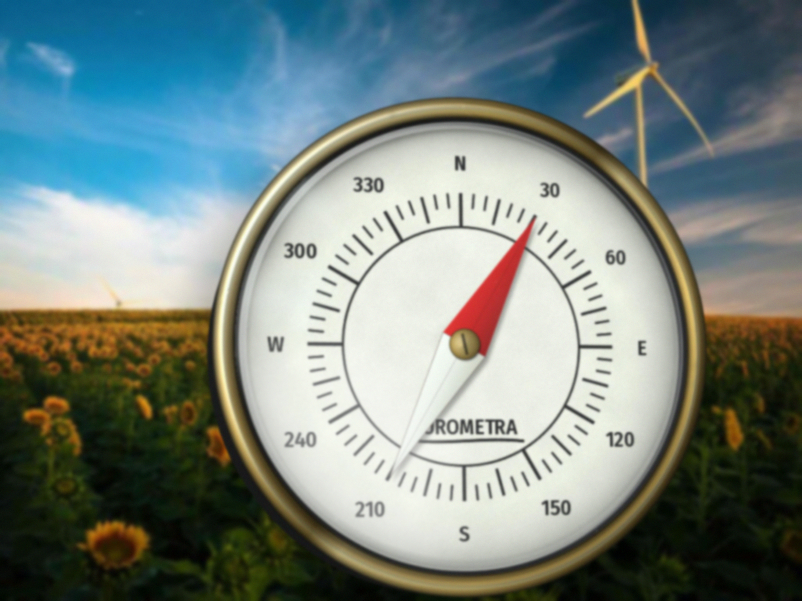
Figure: 30 °
